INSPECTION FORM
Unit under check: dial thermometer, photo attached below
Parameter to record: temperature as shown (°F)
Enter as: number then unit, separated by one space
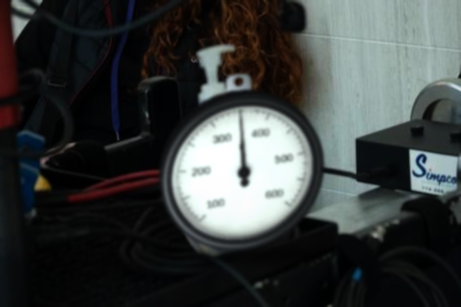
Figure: 350 °F
